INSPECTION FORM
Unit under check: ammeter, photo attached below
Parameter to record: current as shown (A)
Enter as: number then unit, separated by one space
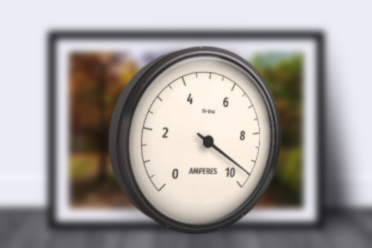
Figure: 9.5 A
